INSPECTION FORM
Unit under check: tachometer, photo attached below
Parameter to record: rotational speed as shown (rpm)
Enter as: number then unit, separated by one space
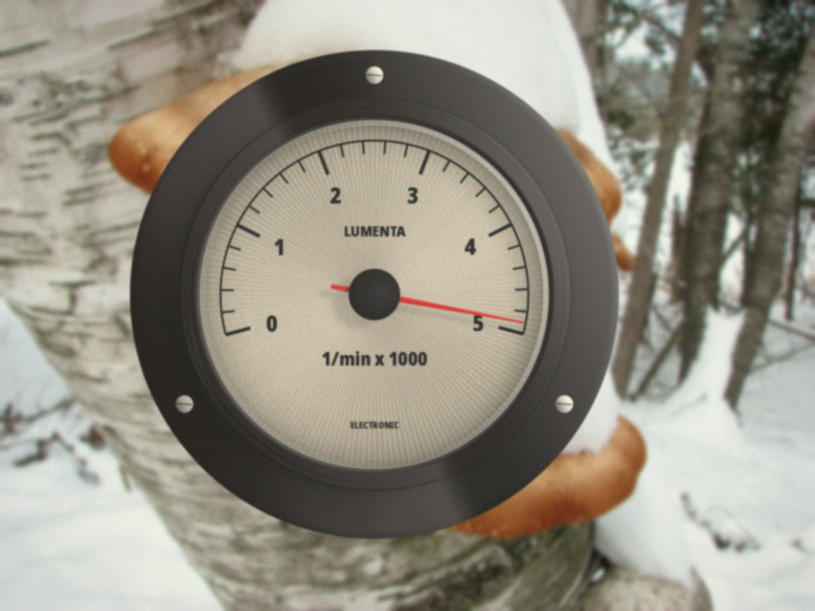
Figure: 4900 rpm
